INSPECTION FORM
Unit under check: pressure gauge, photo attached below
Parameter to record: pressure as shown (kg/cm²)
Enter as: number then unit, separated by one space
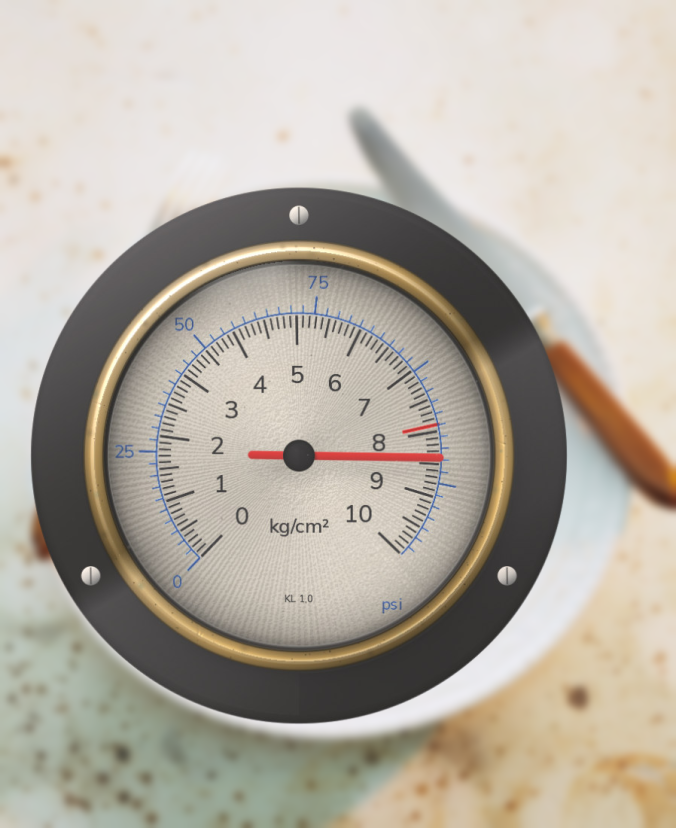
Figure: 8.4 kg/cm²
